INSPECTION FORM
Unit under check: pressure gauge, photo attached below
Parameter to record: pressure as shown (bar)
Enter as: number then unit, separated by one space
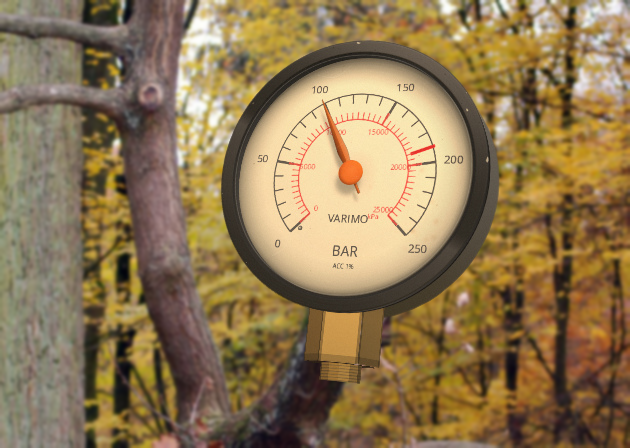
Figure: 100 bar
